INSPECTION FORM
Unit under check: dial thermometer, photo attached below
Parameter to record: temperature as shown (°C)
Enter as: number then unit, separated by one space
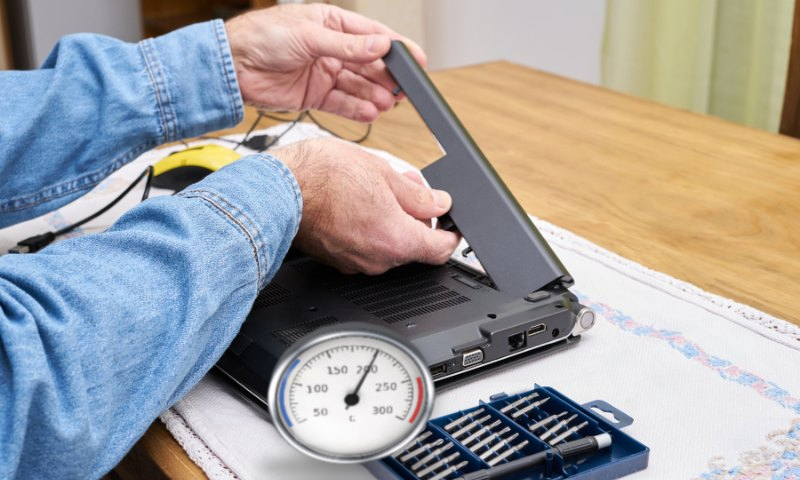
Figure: 200 °C
